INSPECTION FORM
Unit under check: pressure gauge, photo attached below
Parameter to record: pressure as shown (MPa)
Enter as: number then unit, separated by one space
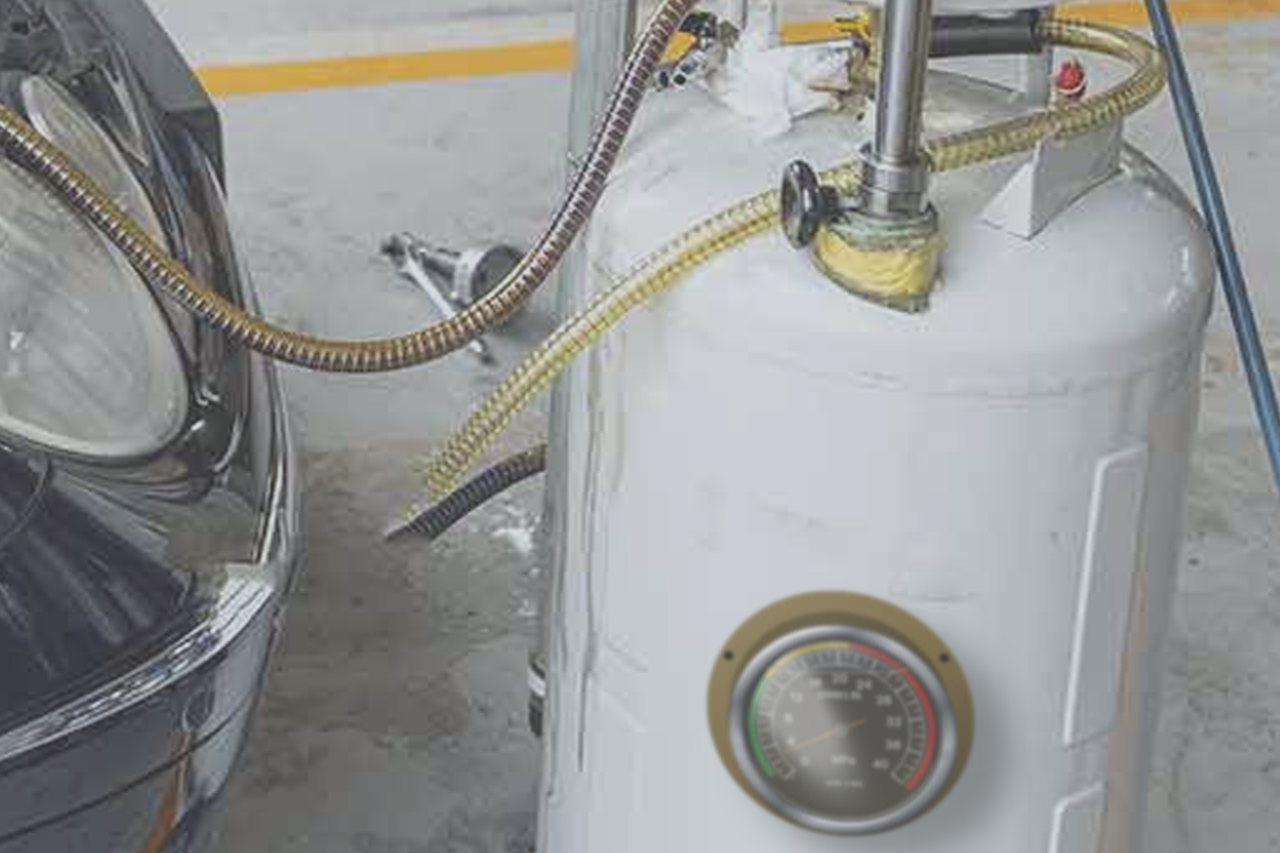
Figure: 3 MPa
